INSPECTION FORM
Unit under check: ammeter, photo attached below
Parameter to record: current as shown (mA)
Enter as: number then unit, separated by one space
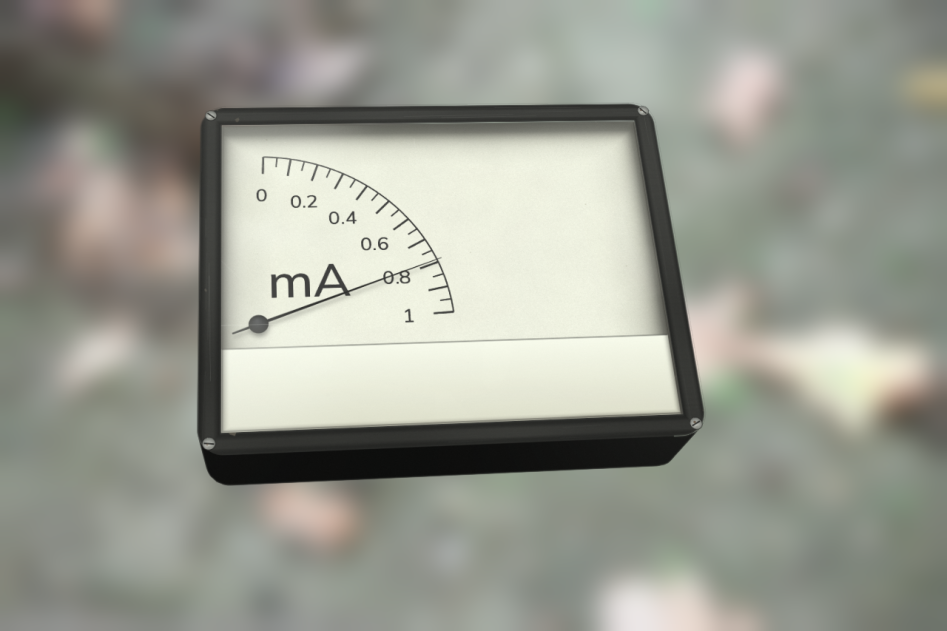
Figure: 0.8 mA
